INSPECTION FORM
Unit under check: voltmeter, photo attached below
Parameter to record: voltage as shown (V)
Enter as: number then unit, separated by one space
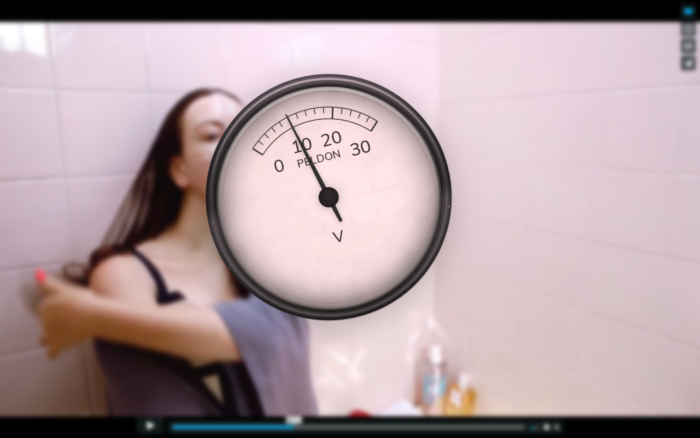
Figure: 10 V
